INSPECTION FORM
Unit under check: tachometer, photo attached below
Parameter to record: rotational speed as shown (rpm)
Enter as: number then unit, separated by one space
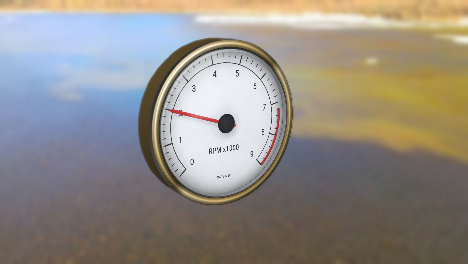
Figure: 2000 rpm
